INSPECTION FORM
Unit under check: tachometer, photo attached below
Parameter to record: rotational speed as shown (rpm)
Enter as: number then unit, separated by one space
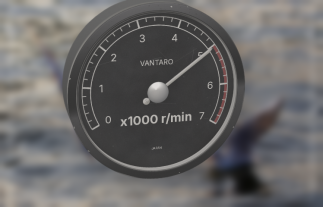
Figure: 5000 rpm
